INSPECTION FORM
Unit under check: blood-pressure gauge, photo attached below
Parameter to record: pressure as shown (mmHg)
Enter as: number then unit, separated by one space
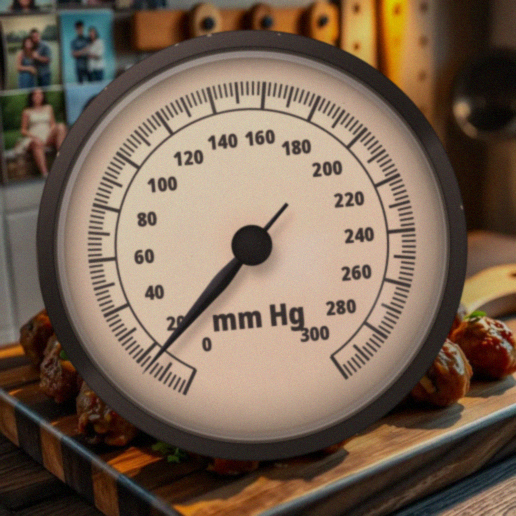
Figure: 16 mmHg
